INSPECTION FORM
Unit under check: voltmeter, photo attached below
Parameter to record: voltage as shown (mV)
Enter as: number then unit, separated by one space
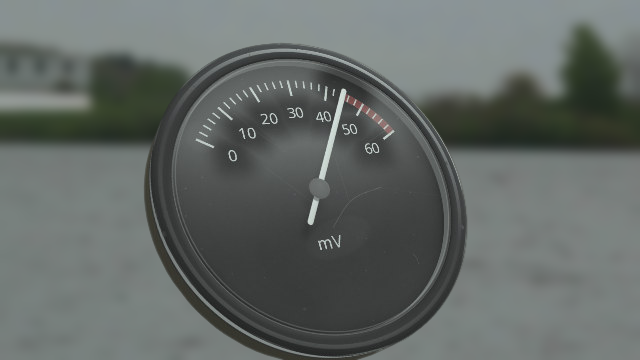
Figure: 44 mV
